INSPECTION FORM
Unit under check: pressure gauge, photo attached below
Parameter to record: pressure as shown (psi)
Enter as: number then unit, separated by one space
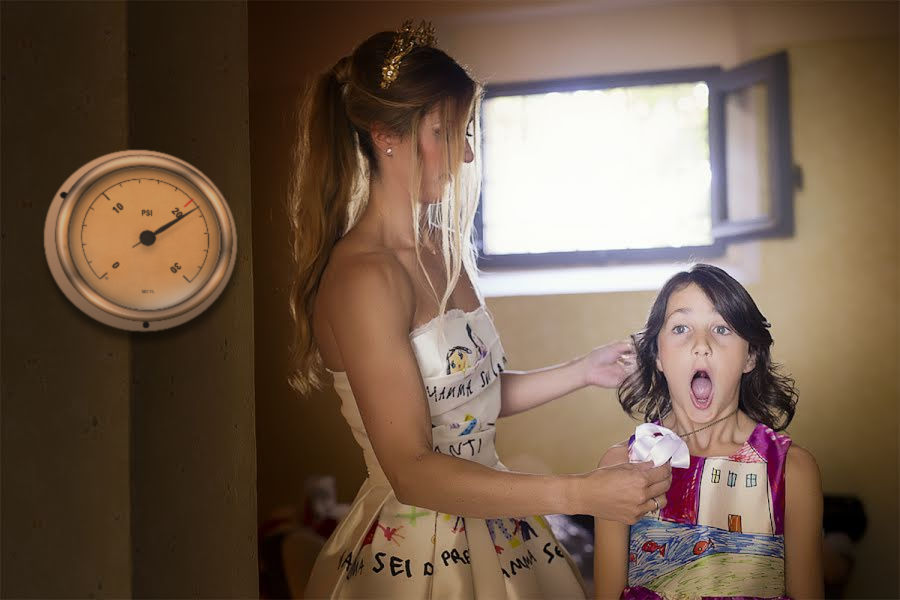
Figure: 21 psi
